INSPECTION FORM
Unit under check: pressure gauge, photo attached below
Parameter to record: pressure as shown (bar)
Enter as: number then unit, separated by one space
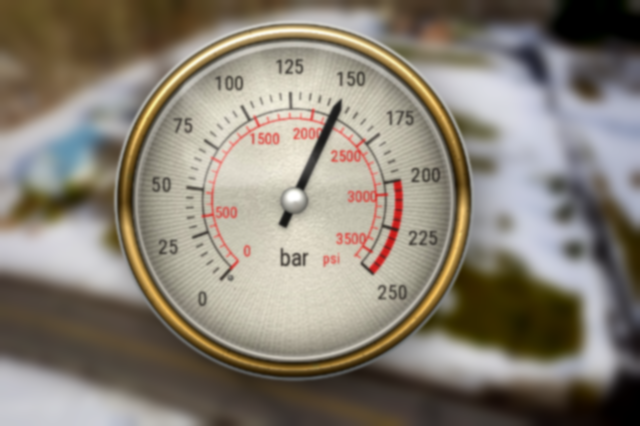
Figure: 150 bar
